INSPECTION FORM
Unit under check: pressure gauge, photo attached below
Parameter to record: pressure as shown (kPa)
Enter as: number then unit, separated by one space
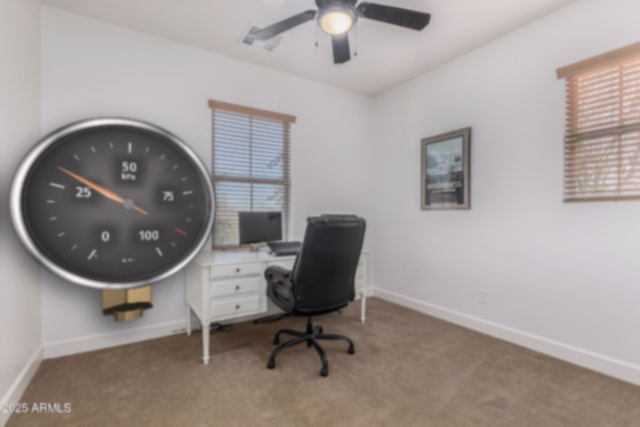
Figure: 30 kPa
